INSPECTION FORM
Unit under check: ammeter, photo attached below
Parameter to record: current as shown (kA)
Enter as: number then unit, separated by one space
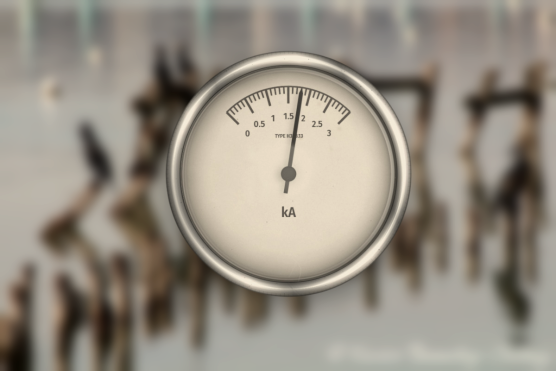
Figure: 1.8 kA
